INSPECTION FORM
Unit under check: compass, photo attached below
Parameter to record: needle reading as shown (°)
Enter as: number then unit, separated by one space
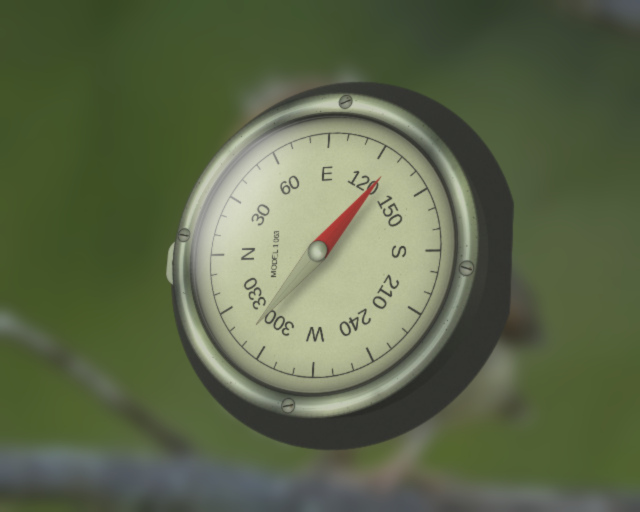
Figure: 130 °
